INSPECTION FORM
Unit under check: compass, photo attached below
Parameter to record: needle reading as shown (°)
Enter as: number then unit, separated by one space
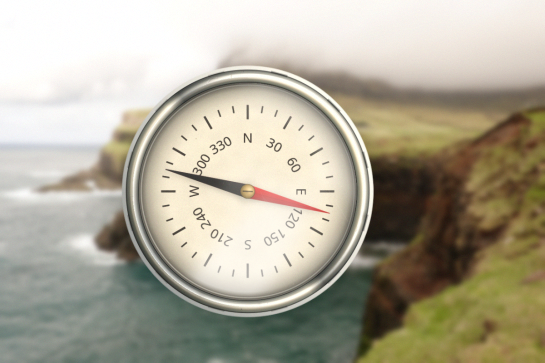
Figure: 105 °
